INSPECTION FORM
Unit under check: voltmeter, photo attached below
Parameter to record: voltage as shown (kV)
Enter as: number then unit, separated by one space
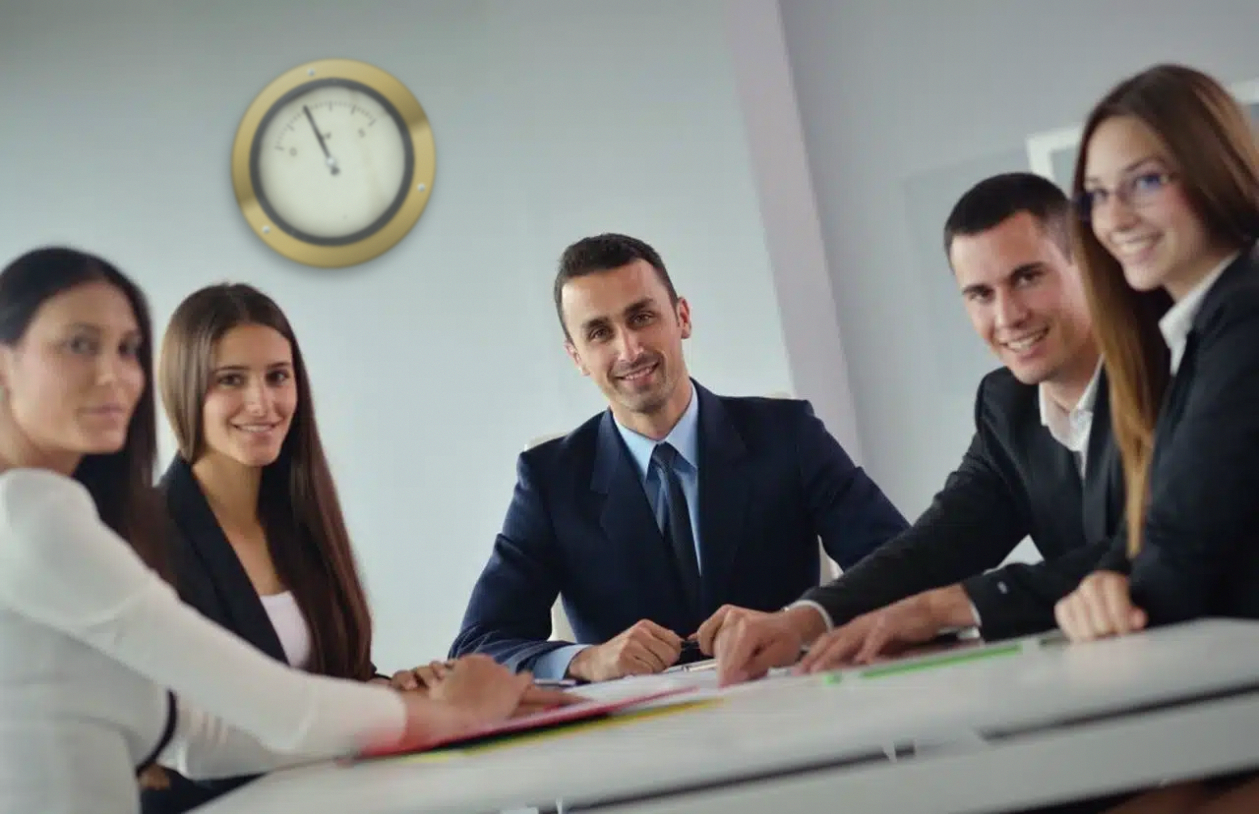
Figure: 2 kV
